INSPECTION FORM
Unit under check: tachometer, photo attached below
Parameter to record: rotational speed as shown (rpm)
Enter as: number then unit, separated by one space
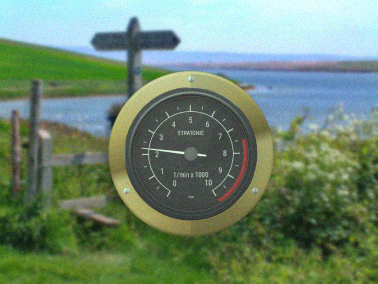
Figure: 2250 rpm
